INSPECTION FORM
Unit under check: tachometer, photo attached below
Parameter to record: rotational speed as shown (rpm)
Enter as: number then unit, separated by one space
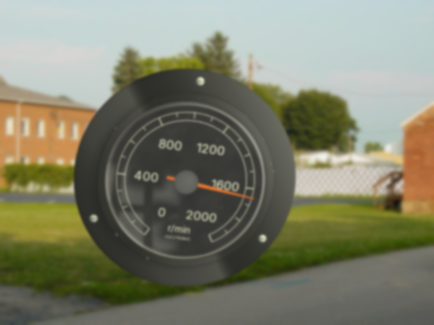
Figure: 1650 rpm
